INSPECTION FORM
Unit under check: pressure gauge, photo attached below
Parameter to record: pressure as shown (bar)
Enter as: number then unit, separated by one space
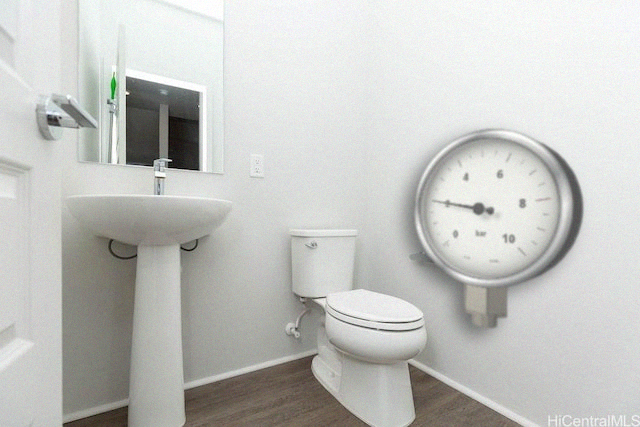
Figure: 2 bar
